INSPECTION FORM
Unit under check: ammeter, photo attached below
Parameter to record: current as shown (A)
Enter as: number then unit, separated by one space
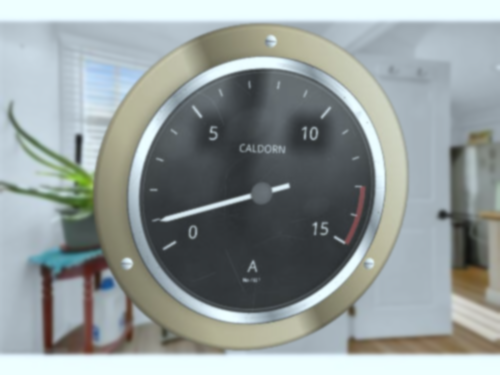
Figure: 1 A
